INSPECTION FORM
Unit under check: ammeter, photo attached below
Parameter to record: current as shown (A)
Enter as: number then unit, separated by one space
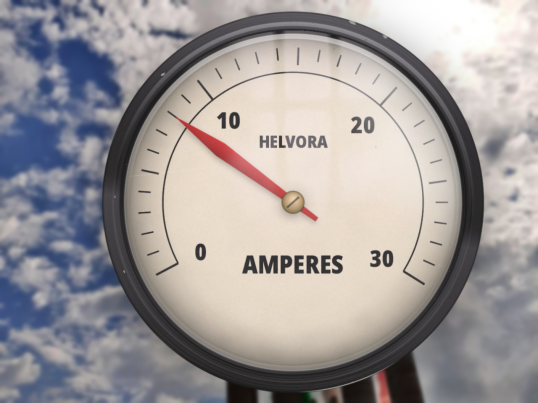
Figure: 8 A
